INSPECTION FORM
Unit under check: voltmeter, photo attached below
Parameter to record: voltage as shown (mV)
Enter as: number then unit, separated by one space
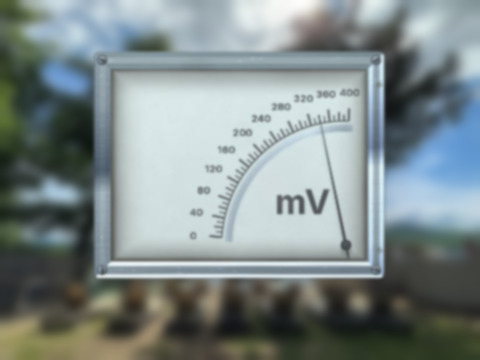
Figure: 340 mV
